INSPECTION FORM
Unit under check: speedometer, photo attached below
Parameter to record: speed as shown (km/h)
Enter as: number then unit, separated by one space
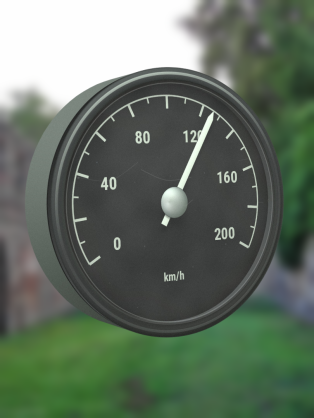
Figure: 125 km/h
